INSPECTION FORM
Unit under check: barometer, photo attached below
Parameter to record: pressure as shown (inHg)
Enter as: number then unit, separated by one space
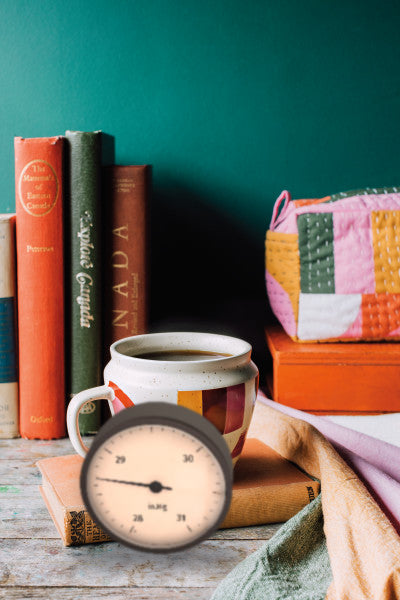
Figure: 28.7 inHg
